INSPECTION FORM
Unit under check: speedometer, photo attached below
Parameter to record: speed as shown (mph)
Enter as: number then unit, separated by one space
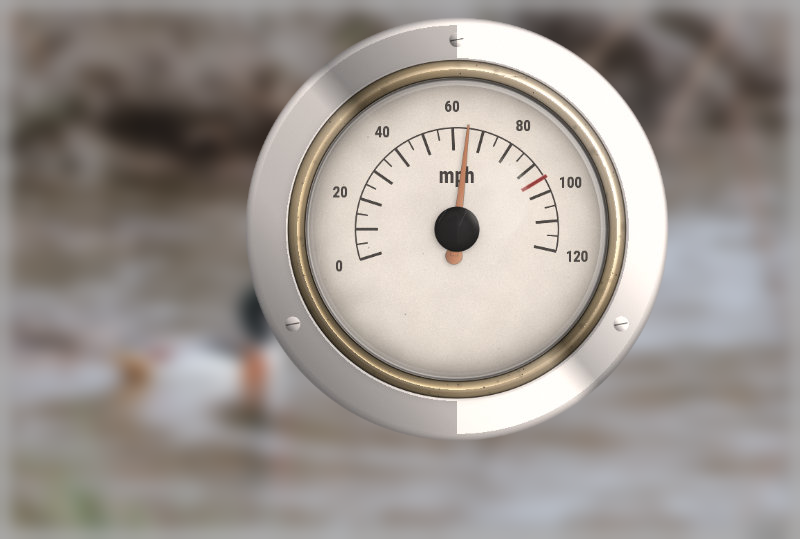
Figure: 65 mph
